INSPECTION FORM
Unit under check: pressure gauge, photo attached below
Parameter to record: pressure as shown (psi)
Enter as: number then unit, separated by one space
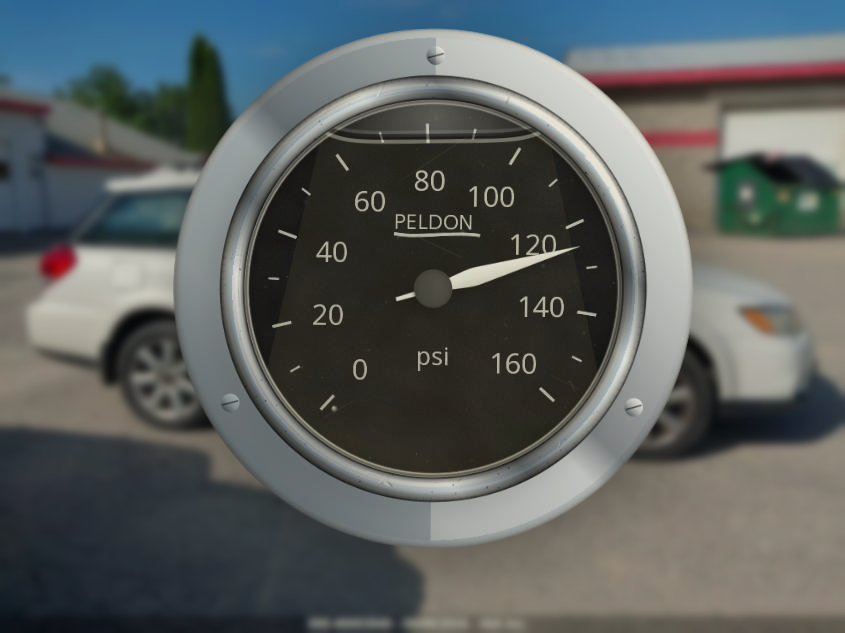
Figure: 125 psi
